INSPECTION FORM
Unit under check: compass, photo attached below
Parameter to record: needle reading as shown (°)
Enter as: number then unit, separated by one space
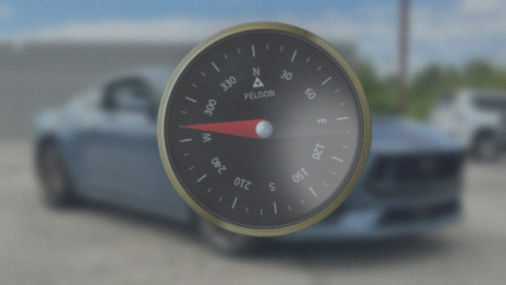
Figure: 280 °
